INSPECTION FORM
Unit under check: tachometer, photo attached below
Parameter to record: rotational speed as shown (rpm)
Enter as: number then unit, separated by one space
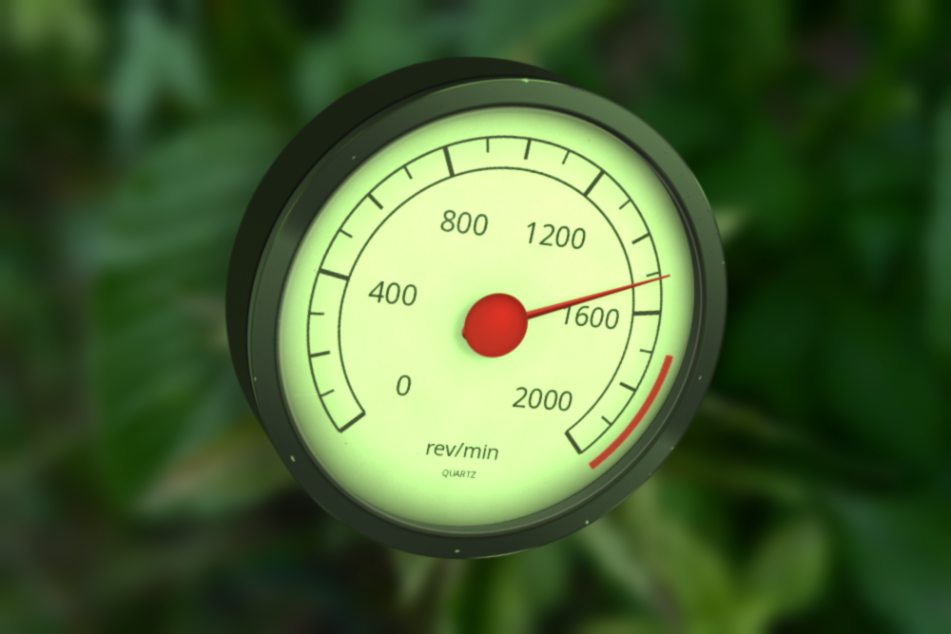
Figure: 1500 rpm
